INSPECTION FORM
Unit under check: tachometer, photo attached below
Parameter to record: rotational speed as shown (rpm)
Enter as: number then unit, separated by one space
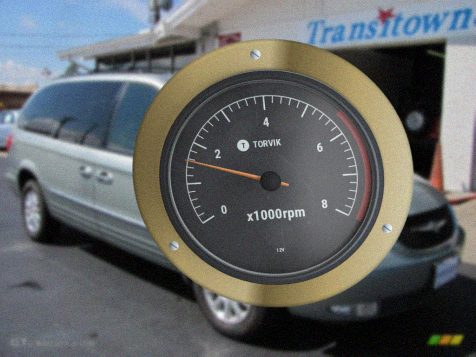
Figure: 1600 rpm
